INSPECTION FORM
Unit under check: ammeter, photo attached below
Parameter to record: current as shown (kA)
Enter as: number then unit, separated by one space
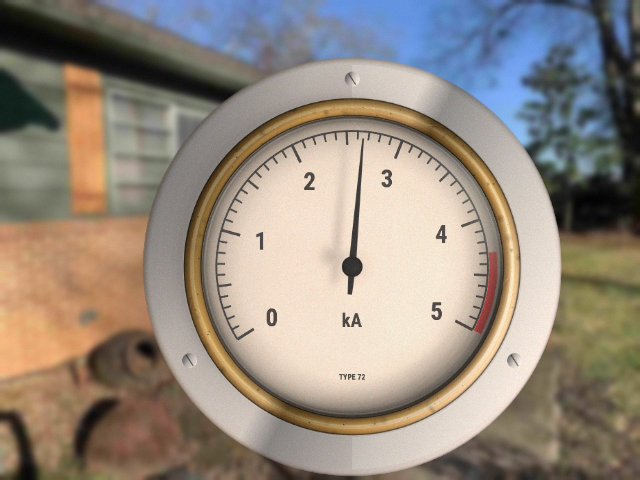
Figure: 2.65 kA
